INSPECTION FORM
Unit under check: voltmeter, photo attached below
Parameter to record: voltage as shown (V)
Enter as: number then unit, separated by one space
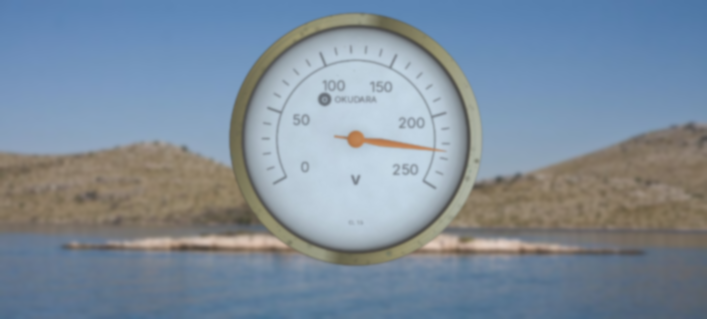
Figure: 225 V
